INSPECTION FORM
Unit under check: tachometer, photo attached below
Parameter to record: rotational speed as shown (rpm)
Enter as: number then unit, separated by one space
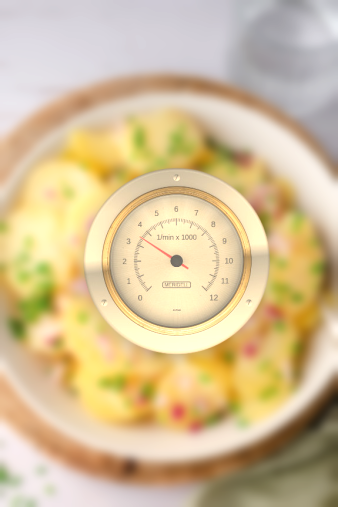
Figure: 3500 rpm
